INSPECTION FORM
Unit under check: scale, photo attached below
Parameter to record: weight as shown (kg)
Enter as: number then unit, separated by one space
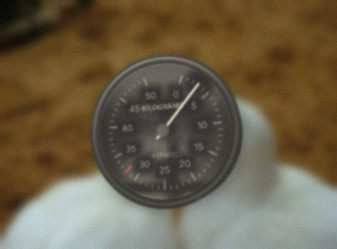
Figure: 3 kg
